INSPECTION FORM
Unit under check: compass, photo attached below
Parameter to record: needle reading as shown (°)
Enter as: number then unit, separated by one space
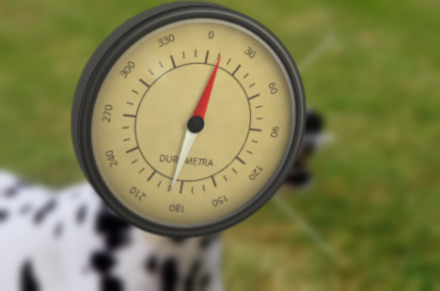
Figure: 10 °
